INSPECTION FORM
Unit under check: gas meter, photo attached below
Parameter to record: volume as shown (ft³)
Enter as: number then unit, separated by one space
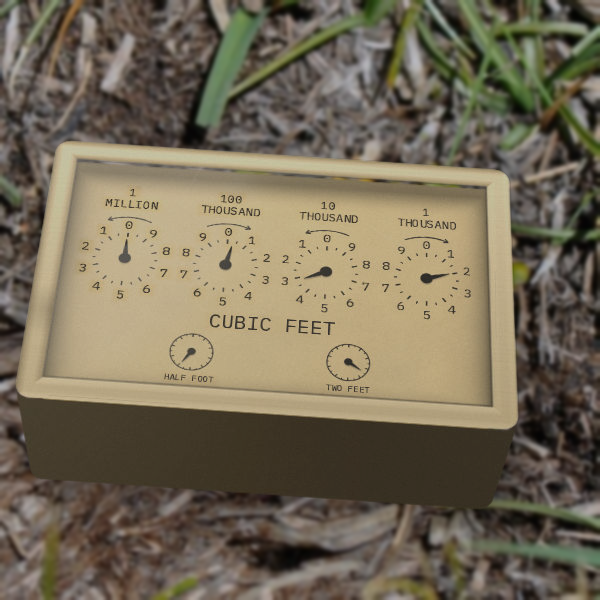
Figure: 3200 ft³
